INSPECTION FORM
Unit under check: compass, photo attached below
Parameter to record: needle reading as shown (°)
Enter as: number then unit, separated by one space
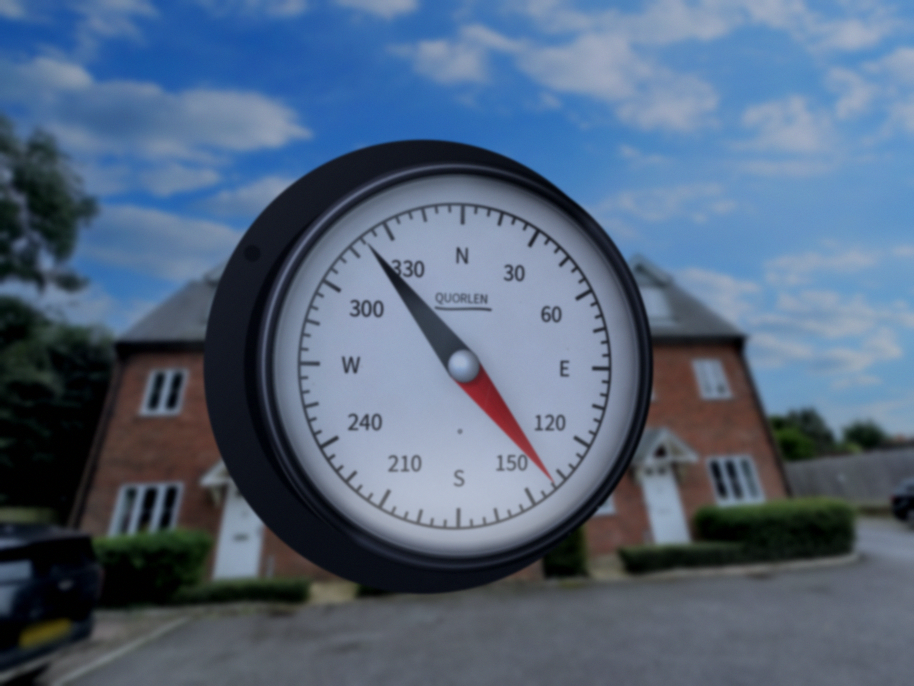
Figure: 140 °
